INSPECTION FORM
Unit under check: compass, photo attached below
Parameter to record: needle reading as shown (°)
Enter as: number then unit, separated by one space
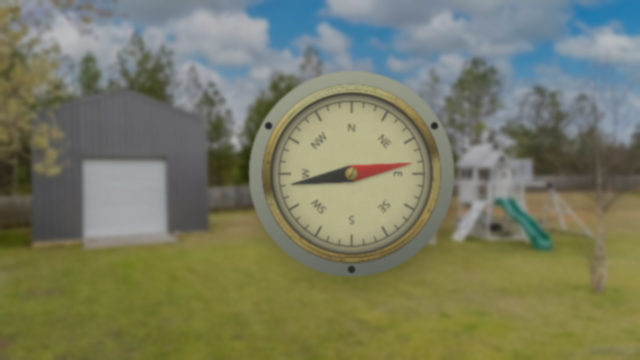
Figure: 80 °
